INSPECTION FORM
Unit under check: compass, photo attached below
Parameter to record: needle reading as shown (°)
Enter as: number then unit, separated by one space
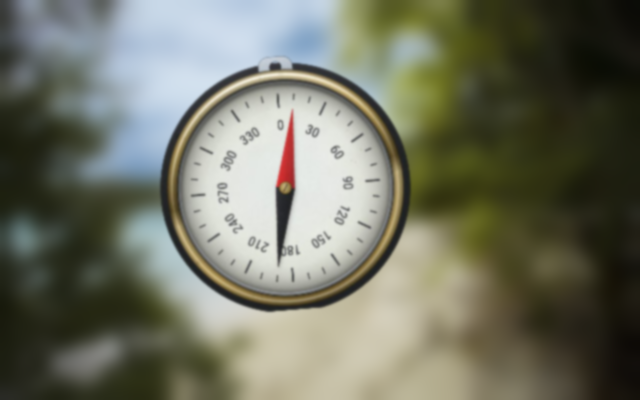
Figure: 10 °
